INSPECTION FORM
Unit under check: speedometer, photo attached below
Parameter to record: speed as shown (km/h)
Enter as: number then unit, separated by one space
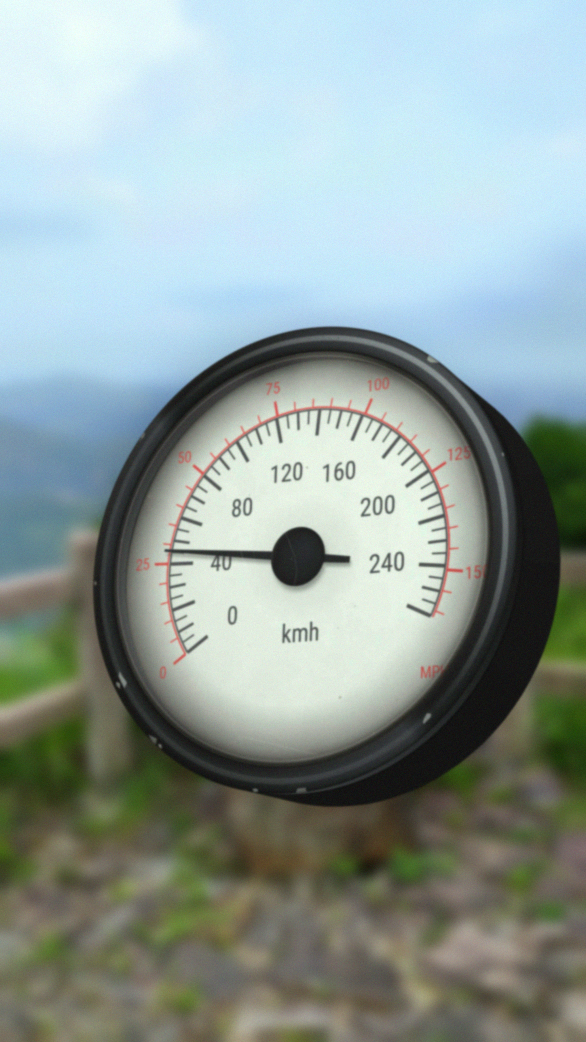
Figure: 45 km/h
